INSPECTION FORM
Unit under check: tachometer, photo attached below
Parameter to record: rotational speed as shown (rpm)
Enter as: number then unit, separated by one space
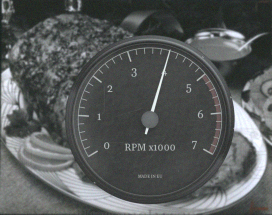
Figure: 4000 rpm
